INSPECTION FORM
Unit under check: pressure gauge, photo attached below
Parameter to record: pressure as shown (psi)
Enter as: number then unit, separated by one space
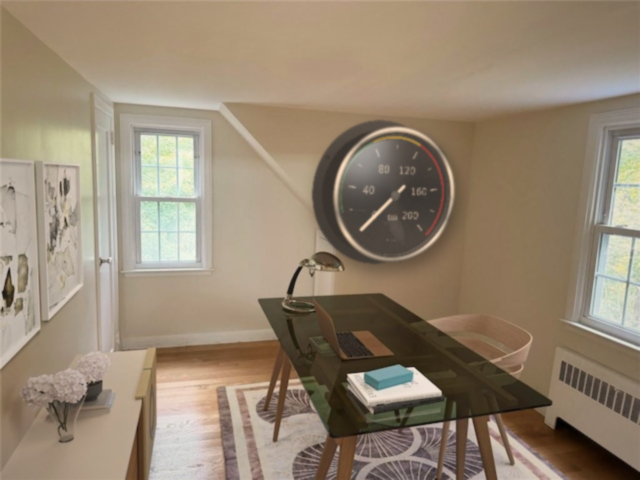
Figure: 0 psi
